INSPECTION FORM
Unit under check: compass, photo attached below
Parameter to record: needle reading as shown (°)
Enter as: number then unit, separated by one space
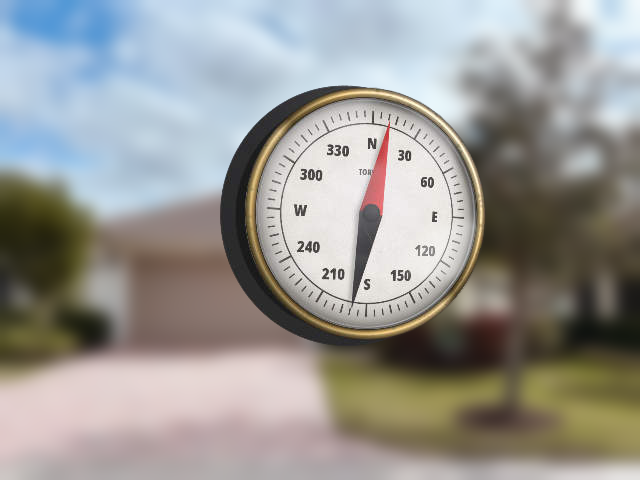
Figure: 10 °
